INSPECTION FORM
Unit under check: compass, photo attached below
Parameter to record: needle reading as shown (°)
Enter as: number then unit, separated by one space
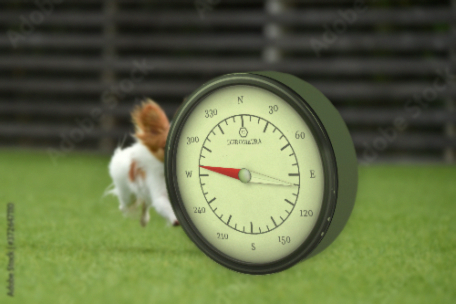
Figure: 280 °
